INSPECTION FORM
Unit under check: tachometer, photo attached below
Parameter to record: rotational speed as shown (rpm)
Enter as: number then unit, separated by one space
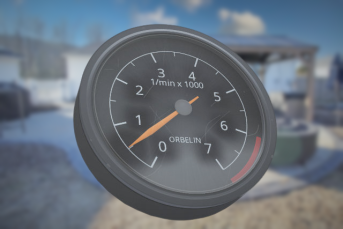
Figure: 500 rpm
